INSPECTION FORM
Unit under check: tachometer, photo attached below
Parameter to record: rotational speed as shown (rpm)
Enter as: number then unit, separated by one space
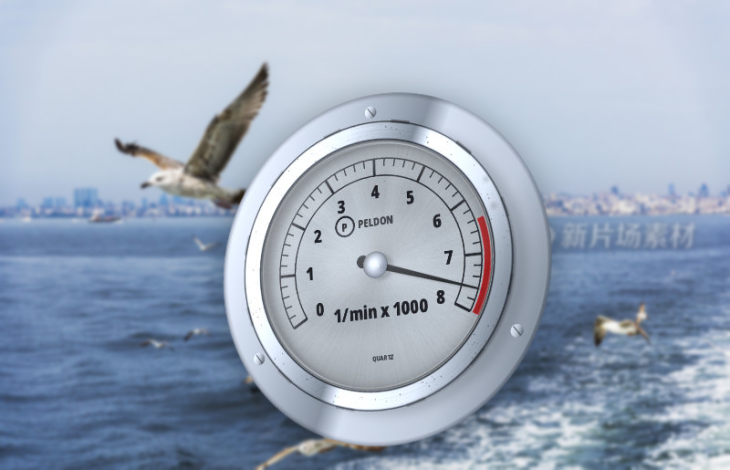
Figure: 7600 rpm
